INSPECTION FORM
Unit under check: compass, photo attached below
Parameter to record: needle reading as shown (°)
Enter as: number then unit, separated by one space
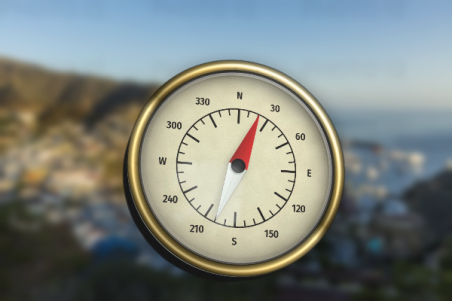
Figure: 20 °
